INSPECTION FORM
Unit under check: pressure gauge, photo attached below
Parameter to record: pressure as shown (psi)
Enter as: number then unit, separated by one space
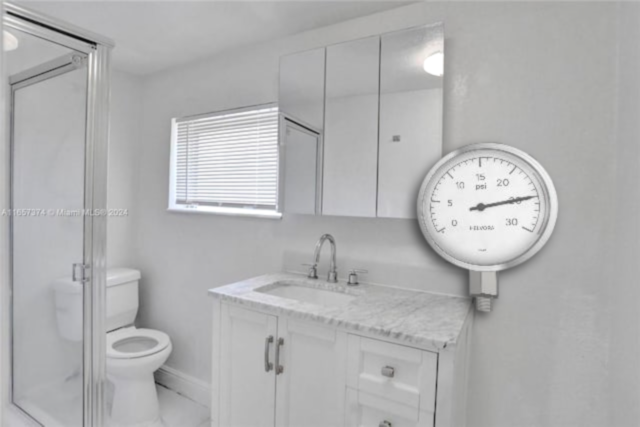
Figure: 25 psi
